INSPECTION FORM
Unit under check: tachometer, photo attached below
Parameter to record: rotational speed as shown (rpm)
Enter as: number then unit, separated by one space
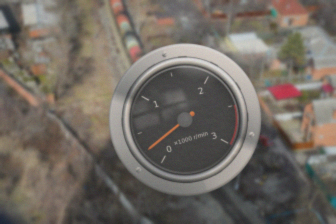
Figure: 250 rpm
